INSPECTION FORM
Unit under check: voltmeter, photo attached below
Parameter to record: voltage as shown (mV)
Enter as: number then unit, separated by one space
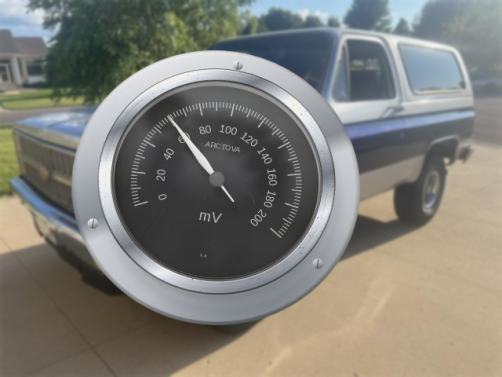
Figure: 60 mV
